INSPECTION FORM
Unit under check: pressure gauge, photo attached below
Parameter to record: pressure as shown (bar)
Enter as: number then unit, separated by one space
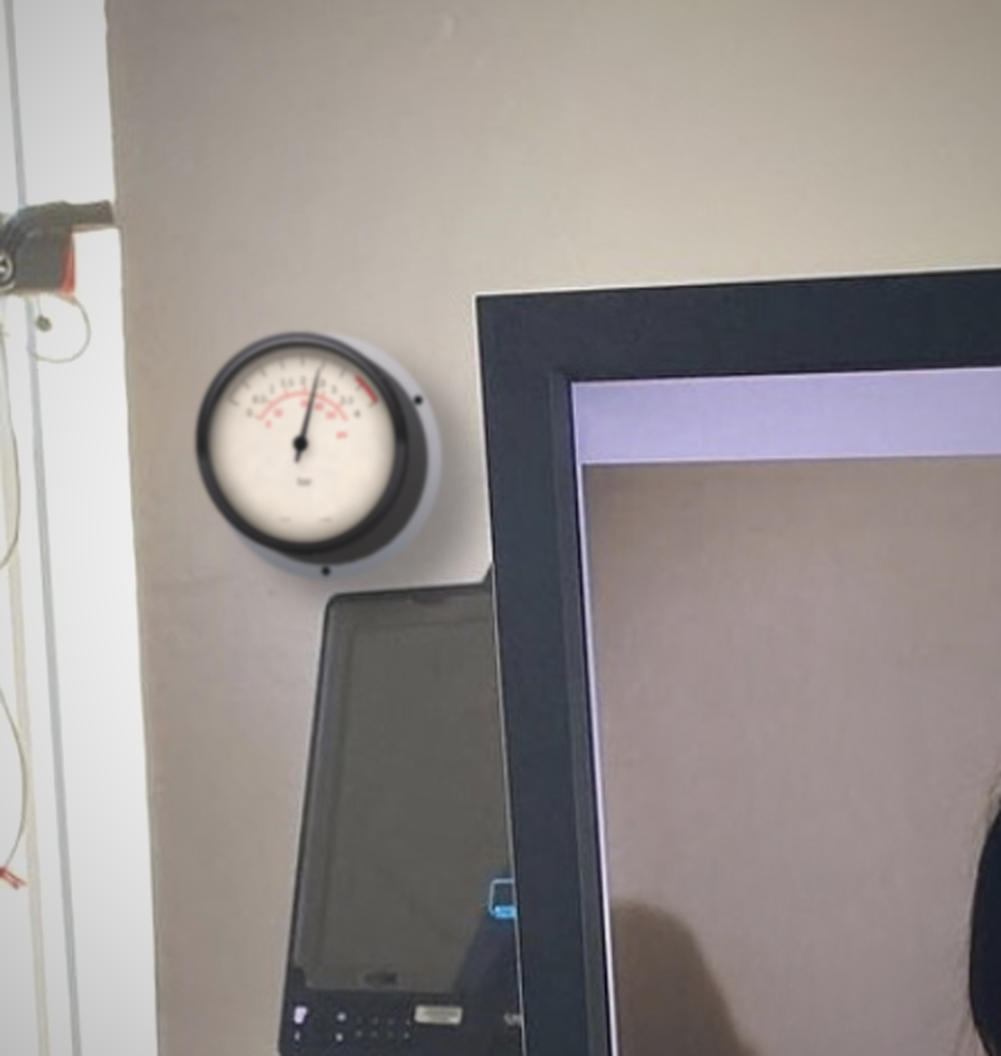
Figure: 2.5 bar
